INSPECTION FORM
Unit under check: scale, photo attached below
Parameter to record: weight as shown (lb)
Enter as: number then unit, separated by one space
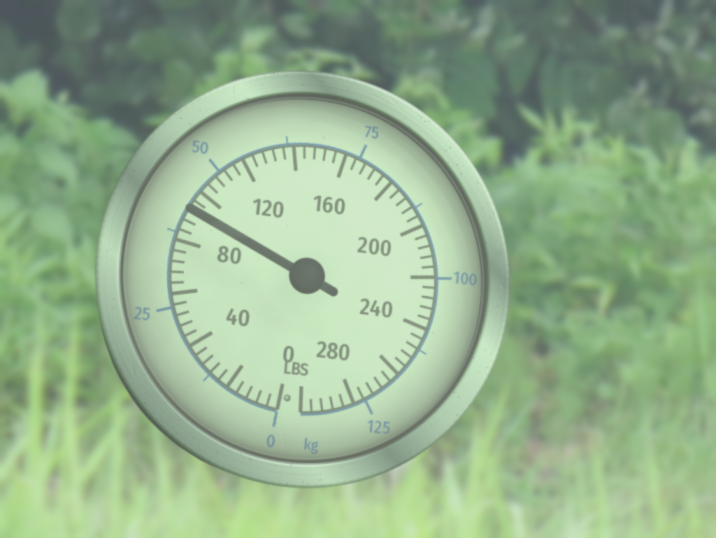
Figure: 92 lb
